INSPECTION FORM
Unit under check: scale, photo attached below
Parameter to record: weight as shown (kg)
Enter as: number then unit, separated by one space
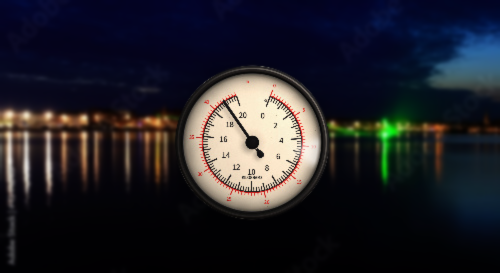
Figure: 19 kg
